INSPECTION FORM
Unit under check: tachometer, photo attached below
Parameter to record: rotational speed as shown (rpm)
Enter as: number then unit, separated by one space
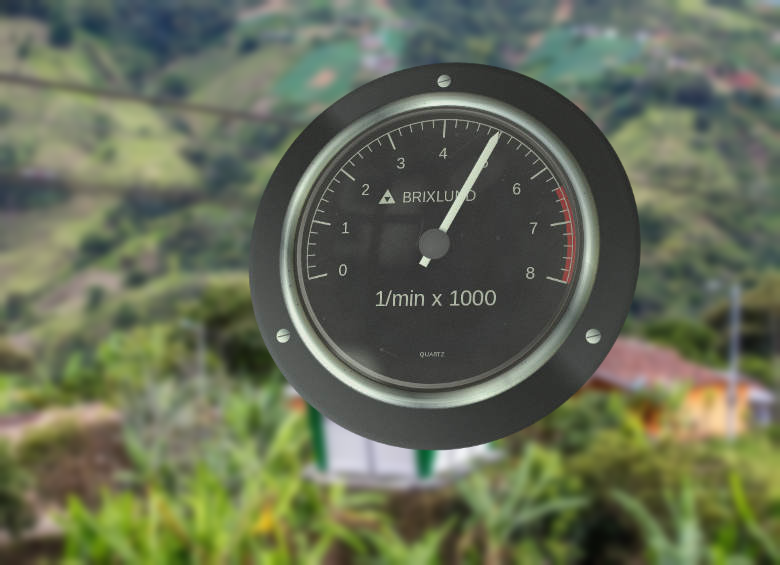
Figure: 5000 rpm
